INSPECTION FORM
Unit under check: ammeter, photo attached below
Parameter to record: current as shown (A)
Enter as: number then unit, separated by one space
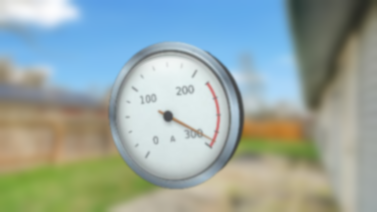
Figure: 290 A
